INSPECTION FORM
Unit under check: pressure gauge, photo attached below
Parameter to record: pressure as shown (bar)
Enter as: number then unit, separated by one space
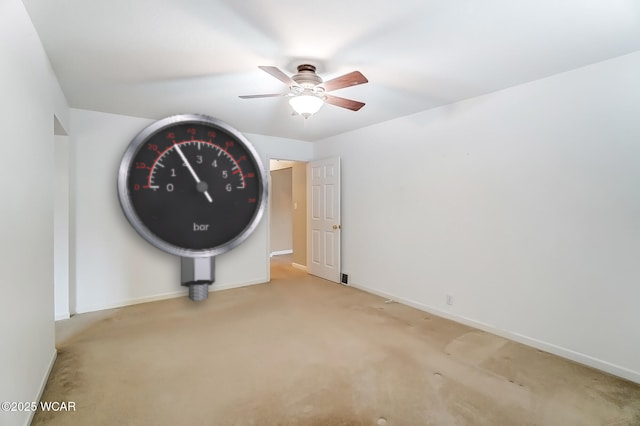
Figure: 2 bar
